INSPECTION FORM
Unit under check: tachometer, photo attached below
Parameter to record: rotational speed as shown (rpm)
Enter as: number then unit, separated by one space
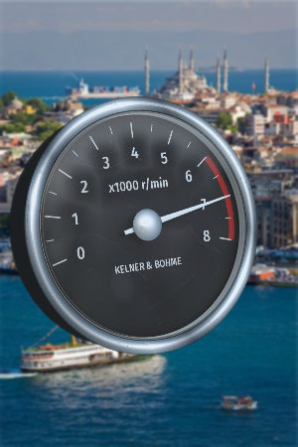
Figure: 7000 rpm
